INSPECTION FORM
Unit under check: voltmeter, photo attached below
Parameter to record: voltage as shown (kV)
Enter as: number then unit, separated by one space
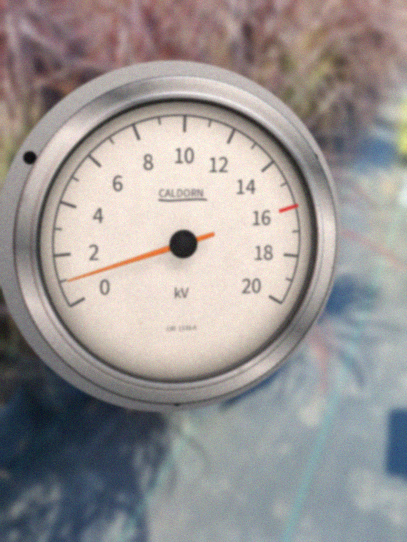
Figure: 1 kV
